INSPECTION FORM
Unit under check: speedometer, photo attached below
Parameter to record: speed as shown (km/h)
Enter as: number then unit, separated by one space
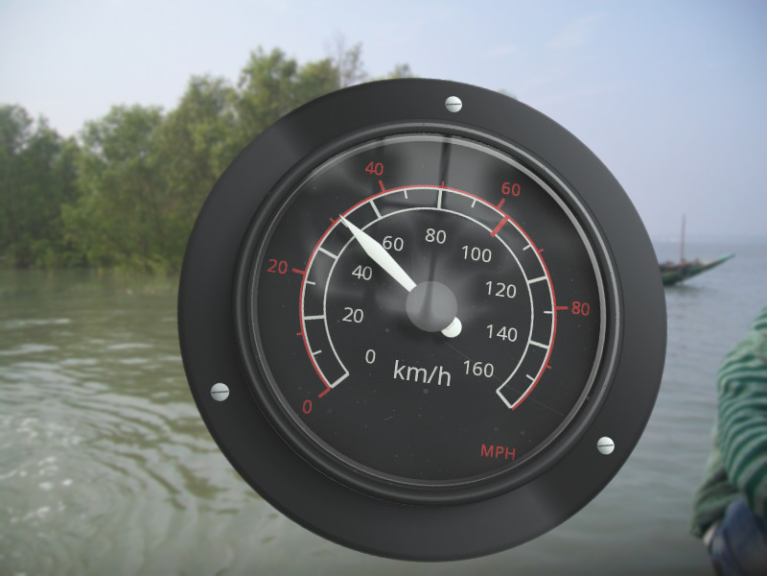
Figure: 50 km/h
